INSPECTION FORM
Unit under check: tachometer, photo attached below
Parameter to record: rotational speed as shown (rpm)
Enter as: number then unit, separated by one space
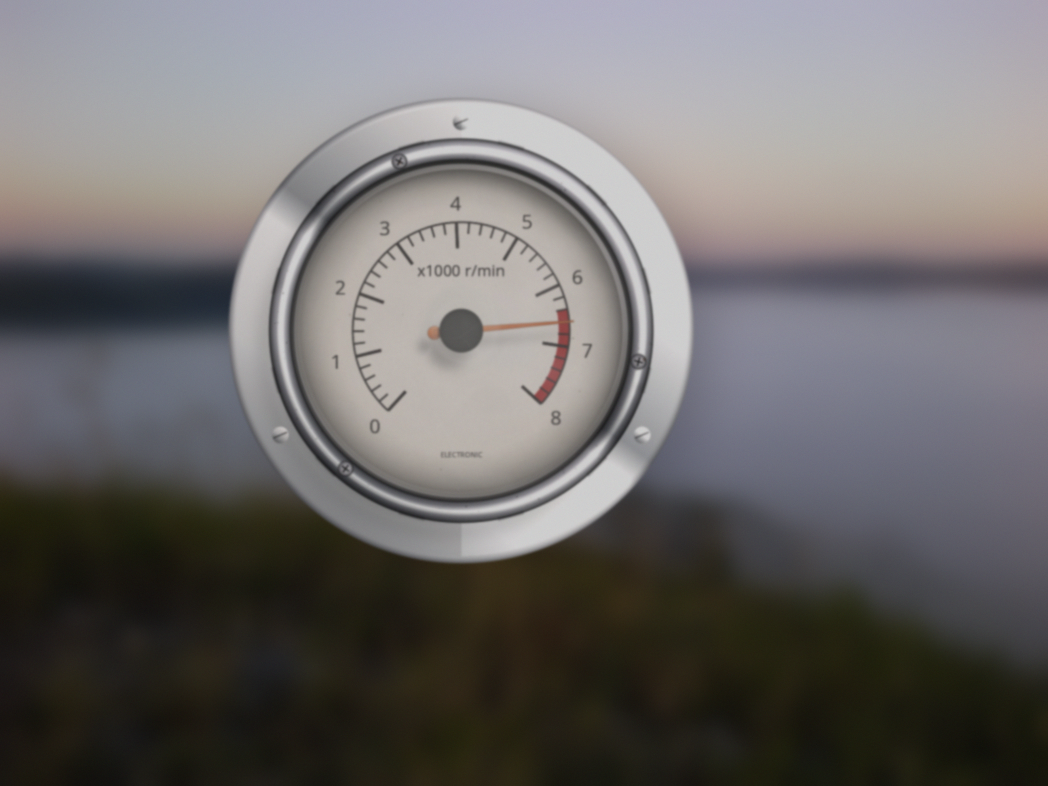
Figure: 6600 rpm
